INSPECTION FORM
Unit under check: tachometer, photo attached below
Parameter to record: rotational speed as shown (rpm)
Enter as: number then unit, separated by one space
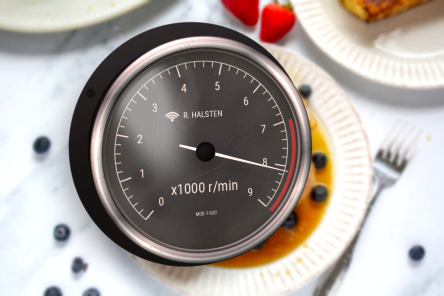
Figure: 8100 rpm
